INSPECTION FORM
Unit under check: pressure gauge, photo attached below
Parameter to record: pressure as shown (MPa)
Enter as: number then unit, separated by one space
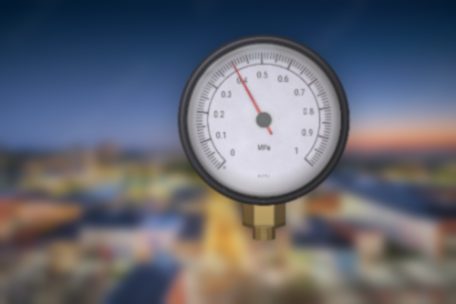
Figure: 0.4 MPa
